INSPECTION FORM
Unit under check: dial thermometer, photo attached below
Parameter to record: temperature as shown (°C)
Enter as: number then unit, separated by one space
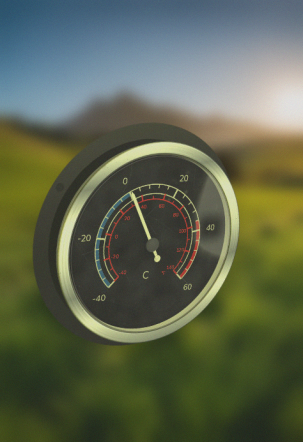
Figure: 0 °C
